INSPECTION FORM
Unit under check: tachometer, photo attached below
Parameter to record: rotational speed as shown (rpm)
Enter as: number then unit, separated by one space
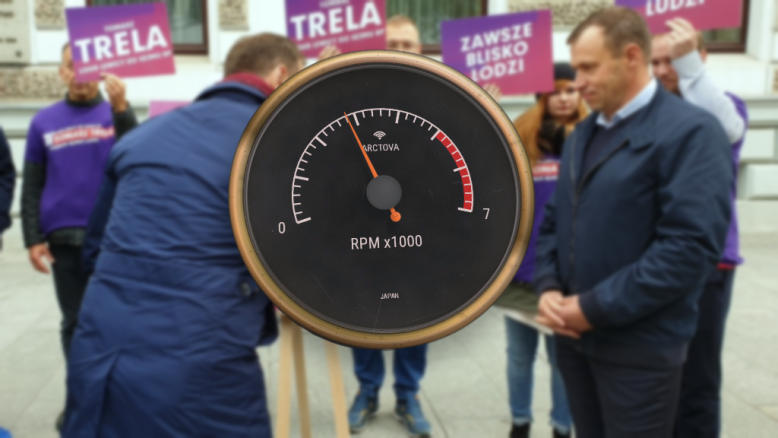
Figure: 2800 rpm
